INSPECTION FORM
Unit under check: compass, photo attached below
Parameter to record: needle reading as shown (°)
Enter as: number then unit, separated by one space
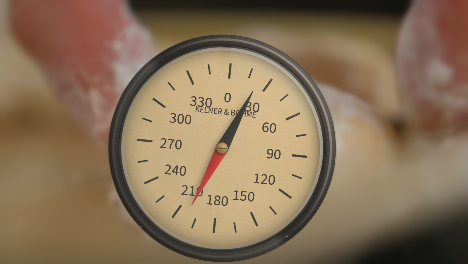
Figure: 202.5 °
